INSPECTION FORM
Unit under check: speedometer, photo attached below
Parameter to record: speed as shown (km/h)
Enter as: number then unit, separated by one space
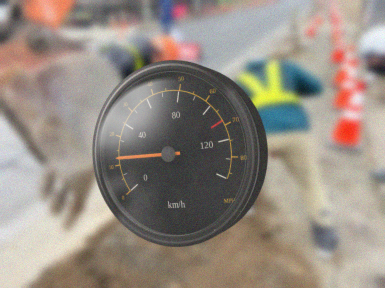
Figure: 20 km/h
